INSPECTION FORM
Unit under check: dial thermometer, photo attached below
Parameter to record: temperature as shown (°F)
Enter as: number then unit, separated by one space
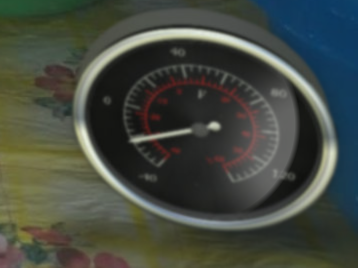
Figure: -20 °F
